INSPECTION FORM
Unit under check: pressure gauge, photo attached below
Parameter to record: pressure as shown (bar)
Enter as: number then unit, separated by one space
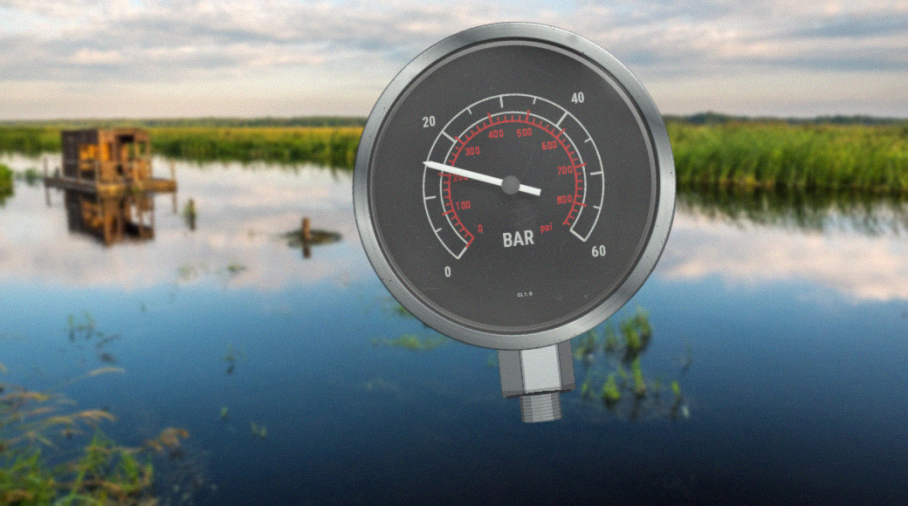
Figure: 15 bar
